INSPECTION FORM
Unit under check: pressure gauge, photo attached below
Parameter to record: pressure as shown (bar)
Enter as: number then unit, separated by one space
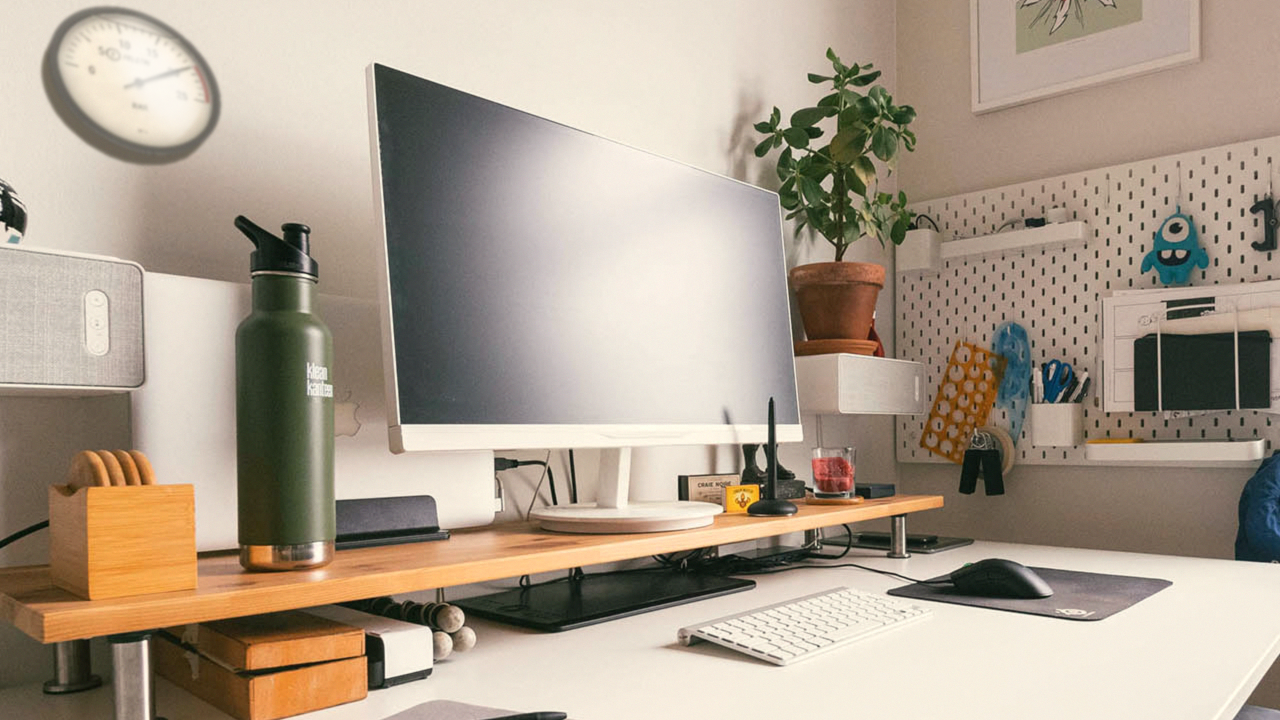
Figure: 20 bar
